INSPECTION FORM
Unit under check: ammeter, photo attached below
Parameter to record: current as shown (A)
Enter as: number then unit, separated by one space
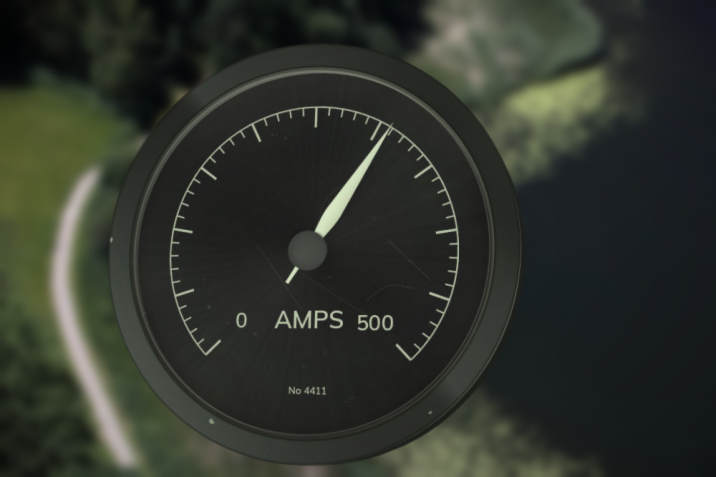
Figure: 310 A
